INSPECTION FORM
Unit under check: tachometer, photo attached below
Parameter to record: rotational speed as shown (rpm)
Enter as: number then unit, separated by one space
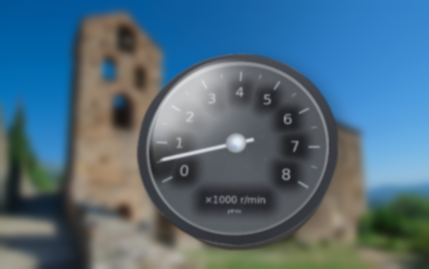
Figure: 500 rpm
